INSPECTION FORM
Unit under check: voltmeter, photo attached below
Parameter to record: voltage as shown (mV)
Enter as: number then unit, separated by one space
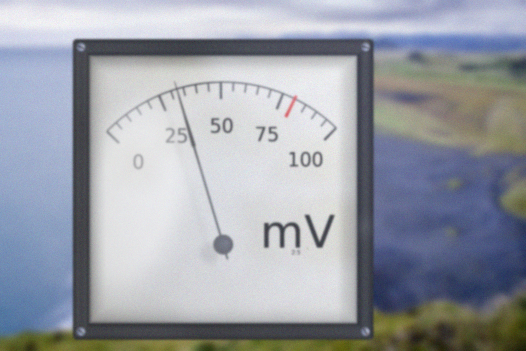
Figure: 32.5 mV
